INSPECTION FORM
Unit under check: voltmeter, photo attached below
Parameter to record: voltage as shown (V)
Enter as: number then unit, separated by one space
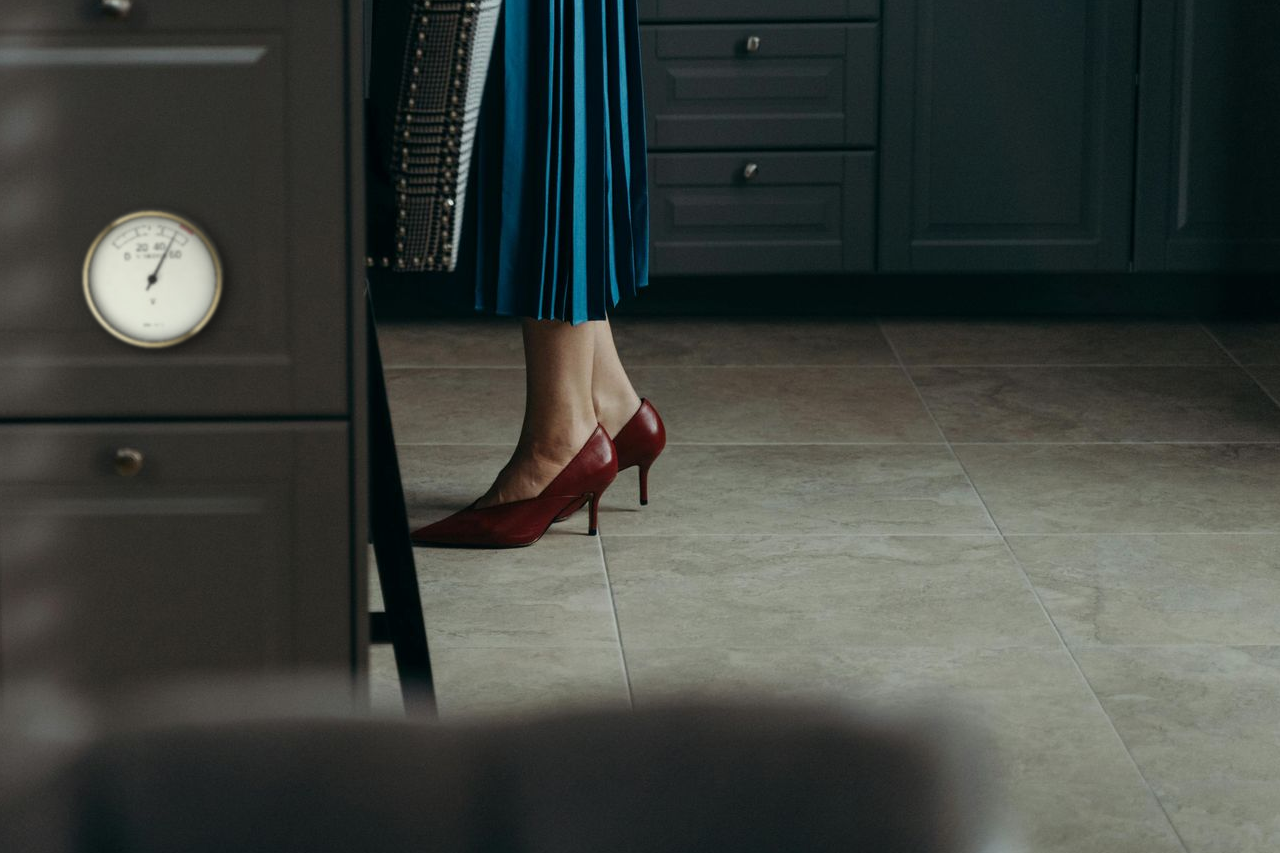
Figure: 50 V
